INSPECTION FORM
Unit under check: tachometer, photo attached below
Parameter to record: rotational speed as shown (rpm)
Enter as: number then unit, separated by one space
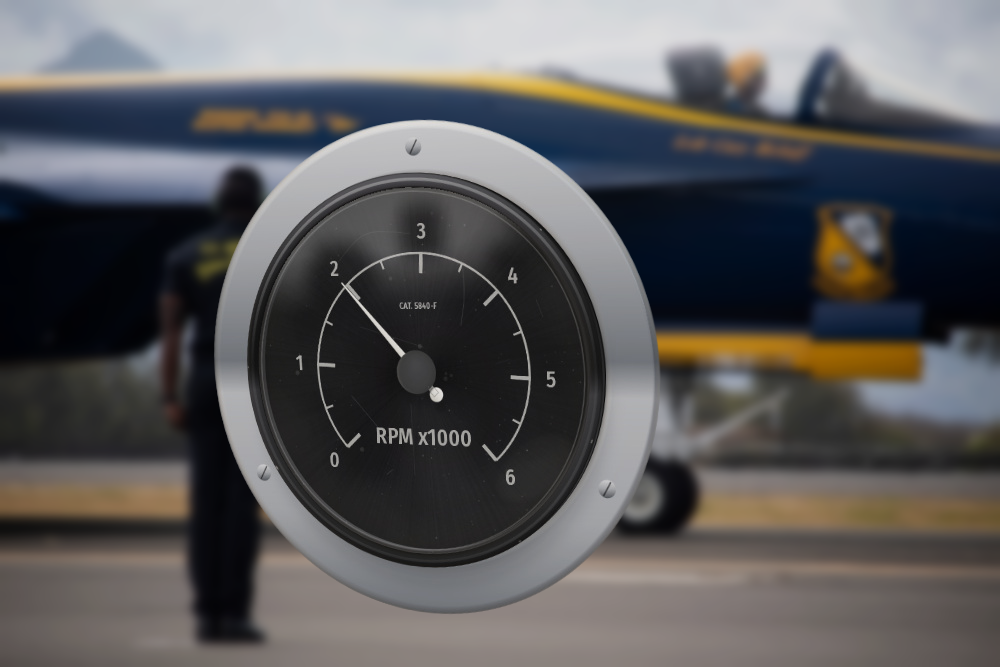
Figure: 2000 rpm
